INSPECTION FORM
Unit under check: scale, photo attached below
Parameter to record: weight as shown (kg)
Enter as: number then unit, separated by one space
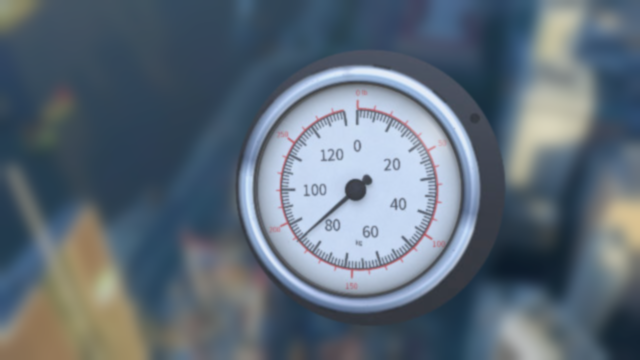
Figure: 85 kg
